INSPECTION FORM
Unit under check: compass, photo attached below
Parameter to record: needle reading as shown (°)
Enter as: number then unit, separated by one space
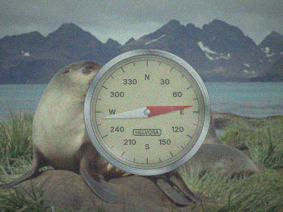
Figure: 82.5 °
